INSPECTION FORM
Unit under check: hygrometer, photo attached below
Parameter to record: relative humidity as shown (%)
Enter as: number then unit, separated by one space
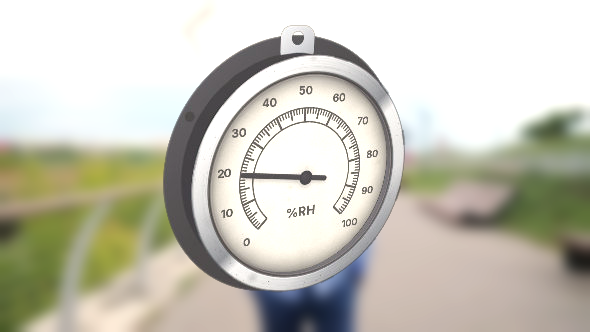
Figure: 20 %
